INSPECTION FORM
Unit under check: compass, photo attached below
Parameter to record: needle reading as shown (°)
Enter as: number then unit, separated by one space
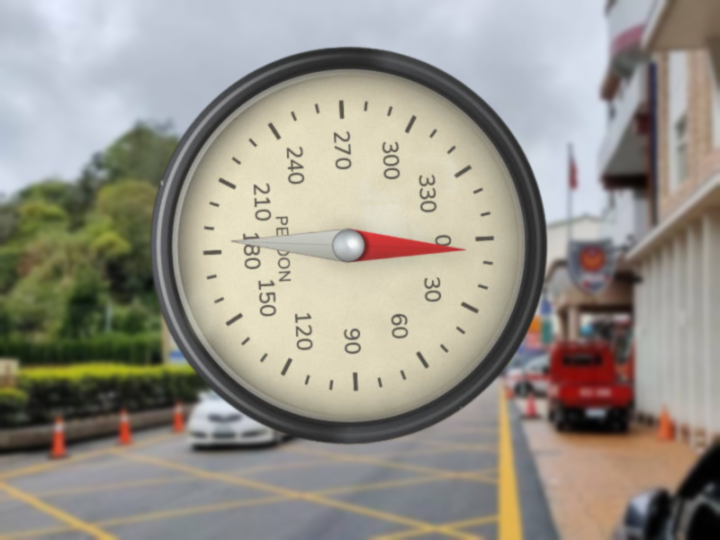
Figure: 5 °
